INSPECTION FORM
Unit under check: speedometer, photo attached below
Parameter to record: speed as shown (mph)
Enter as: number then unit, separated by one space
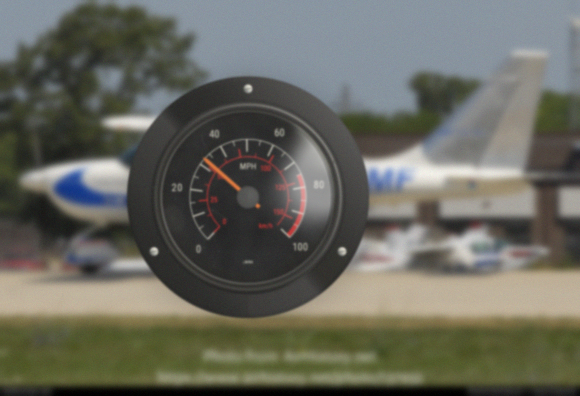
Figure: 32.5 mph
